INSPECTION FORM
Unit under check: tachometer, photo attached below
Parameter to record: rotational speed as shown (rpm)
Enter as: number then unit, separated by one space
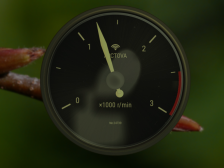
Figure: 1250 rpm
